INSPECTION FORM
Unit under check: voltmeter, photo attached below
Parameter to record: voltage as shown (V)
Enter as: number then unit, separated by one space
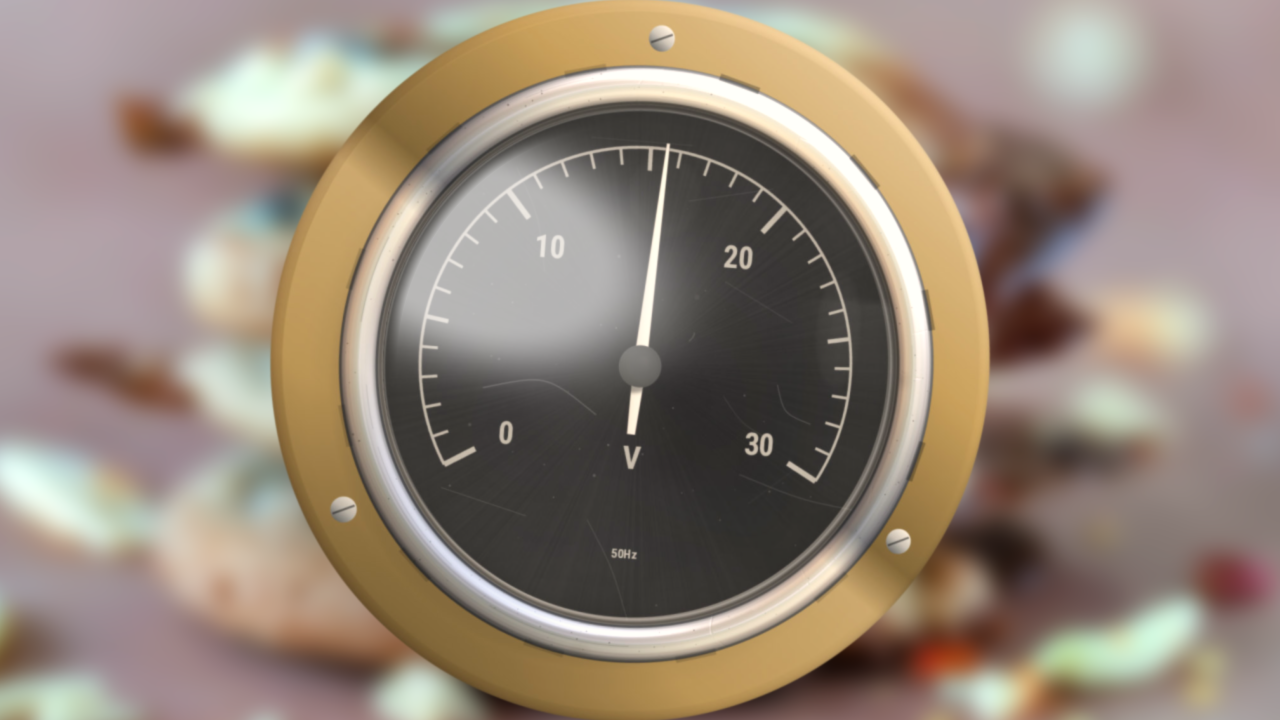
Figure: 15.5 V
